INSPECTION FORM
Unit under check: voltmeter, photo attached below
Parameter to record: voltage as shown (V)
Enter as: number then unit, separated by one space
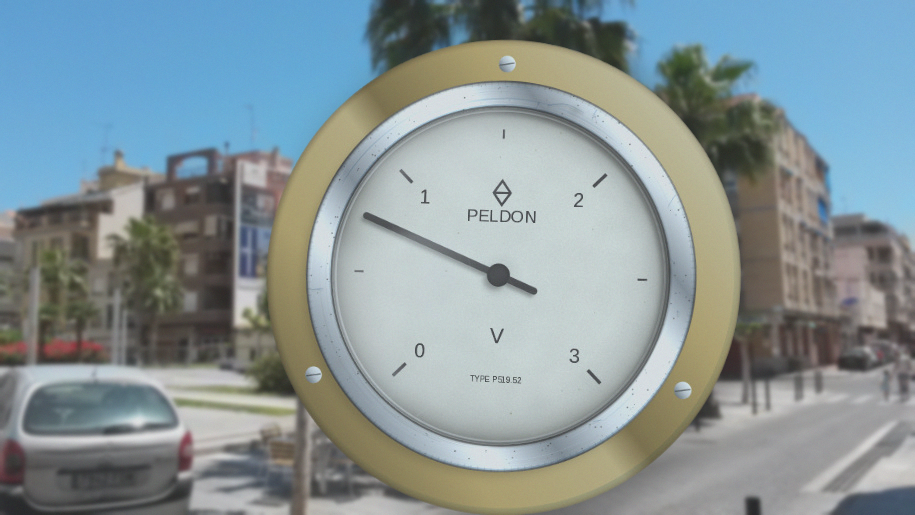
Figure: 0.75 V
